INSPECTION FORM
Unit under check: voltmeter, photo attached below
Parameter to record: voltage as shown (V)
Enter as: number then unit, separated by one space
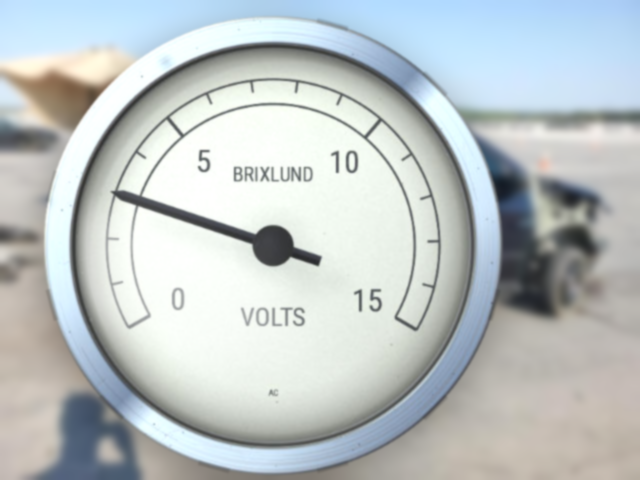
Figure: 3 V
